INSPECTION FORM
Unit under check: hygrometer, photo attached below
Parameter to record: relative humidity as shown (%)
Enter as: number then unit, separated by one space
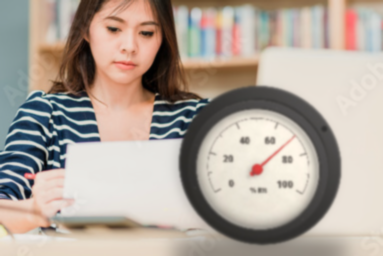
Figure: 70 %
